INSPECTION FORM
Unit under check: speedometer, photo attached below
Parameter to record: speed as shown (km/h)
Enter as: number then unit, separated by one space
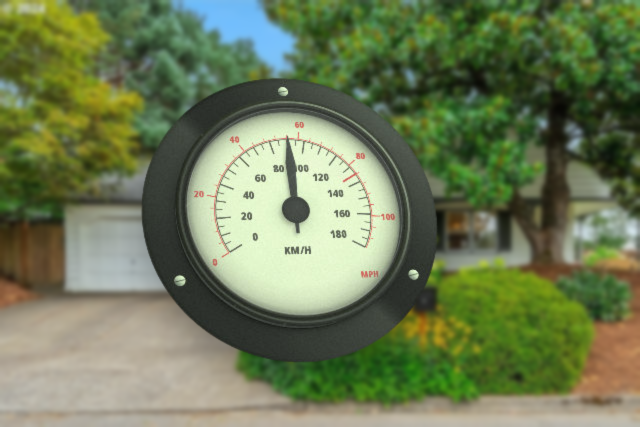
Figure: 90 km/h
